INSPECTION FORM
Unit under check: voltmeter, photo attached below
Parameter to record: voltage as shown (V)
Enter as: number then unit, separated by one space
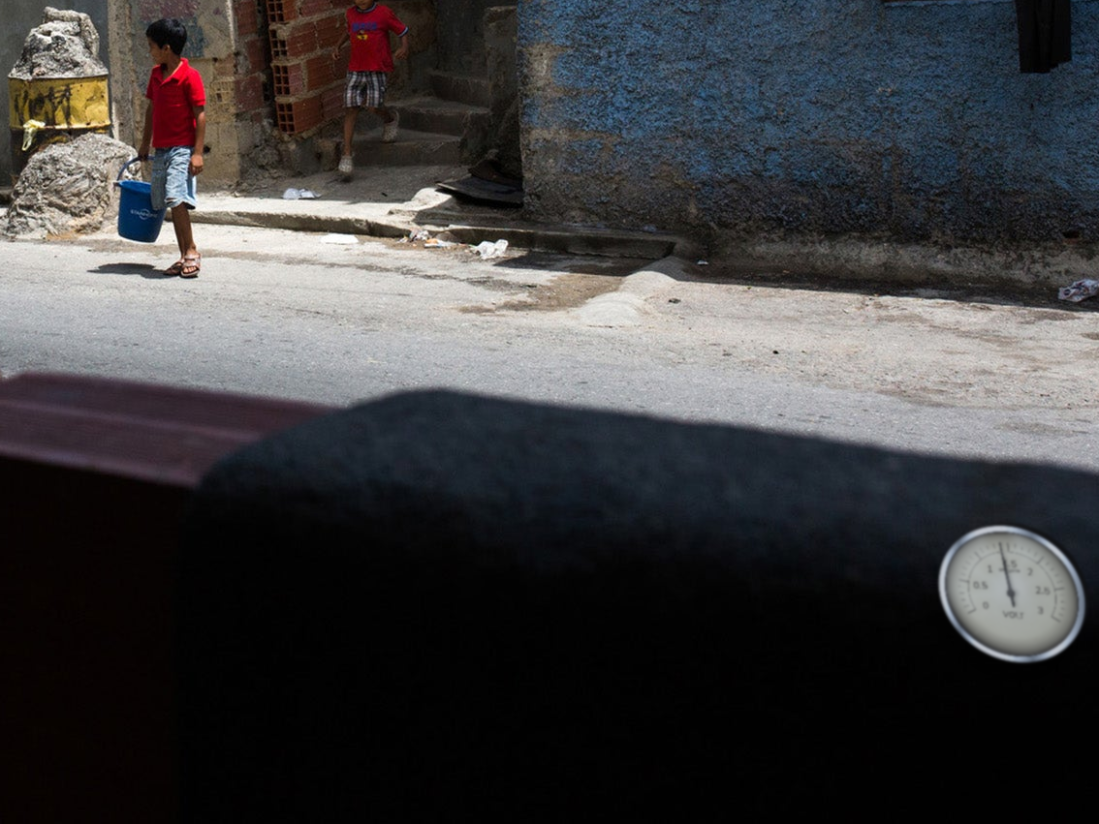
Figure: 1.4 V
